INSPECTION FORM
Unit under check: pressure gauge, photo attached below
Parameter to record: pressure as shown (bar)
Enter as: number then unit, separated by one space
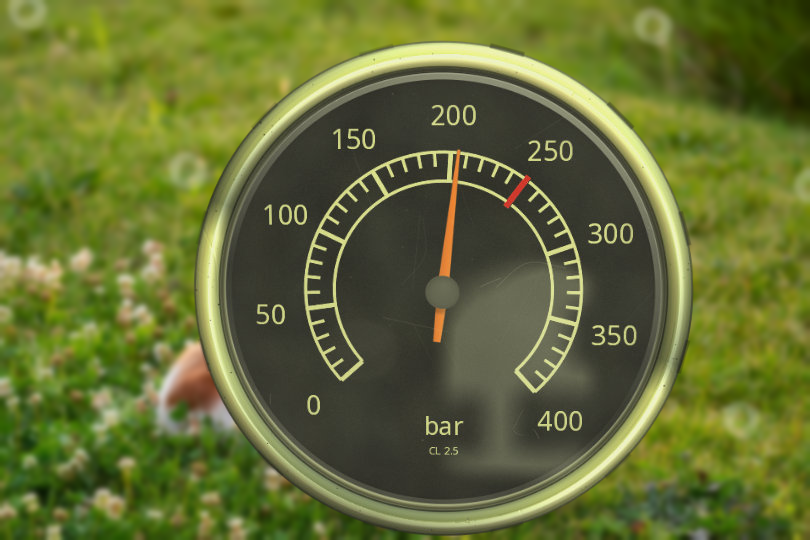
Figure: 205 bar
